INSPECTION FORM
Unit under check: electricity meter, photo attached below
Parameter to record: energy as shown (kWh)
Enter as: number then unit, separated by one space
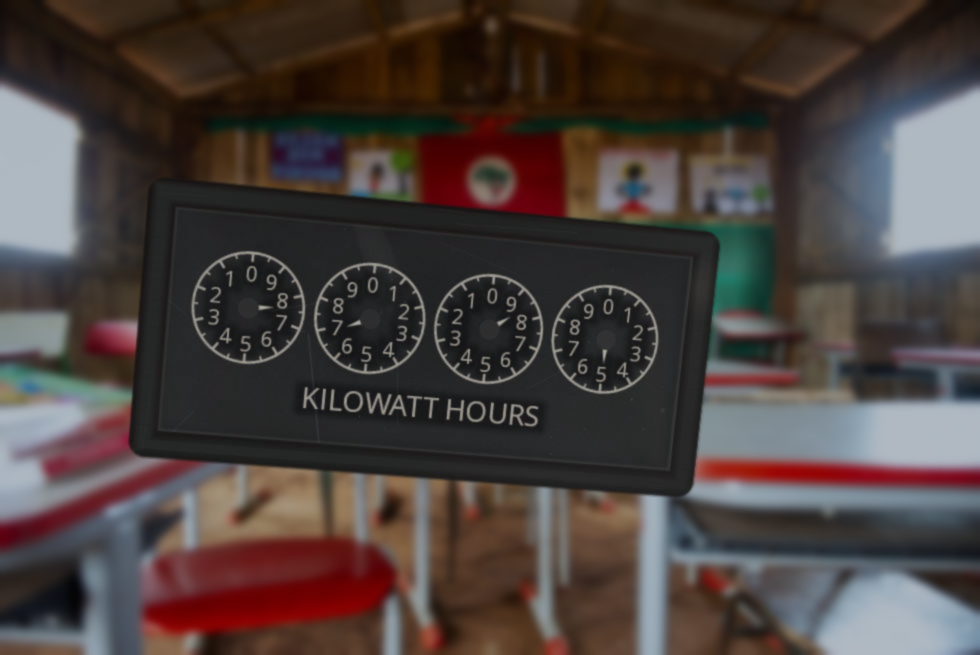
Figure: 7685 kWh
